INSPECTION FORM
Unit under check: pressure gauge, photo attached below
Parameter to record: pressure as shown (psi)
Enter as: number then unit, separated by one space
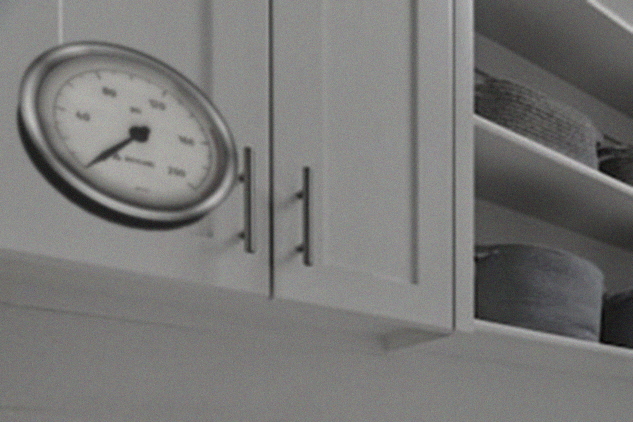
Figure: 0 psi
